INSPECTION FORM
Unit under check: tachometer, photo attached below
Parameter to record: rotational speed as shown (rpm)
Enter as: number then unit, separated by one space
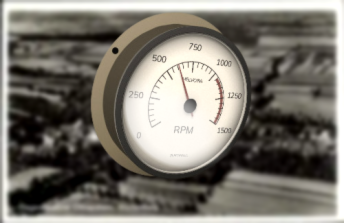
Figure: 600 rpm
